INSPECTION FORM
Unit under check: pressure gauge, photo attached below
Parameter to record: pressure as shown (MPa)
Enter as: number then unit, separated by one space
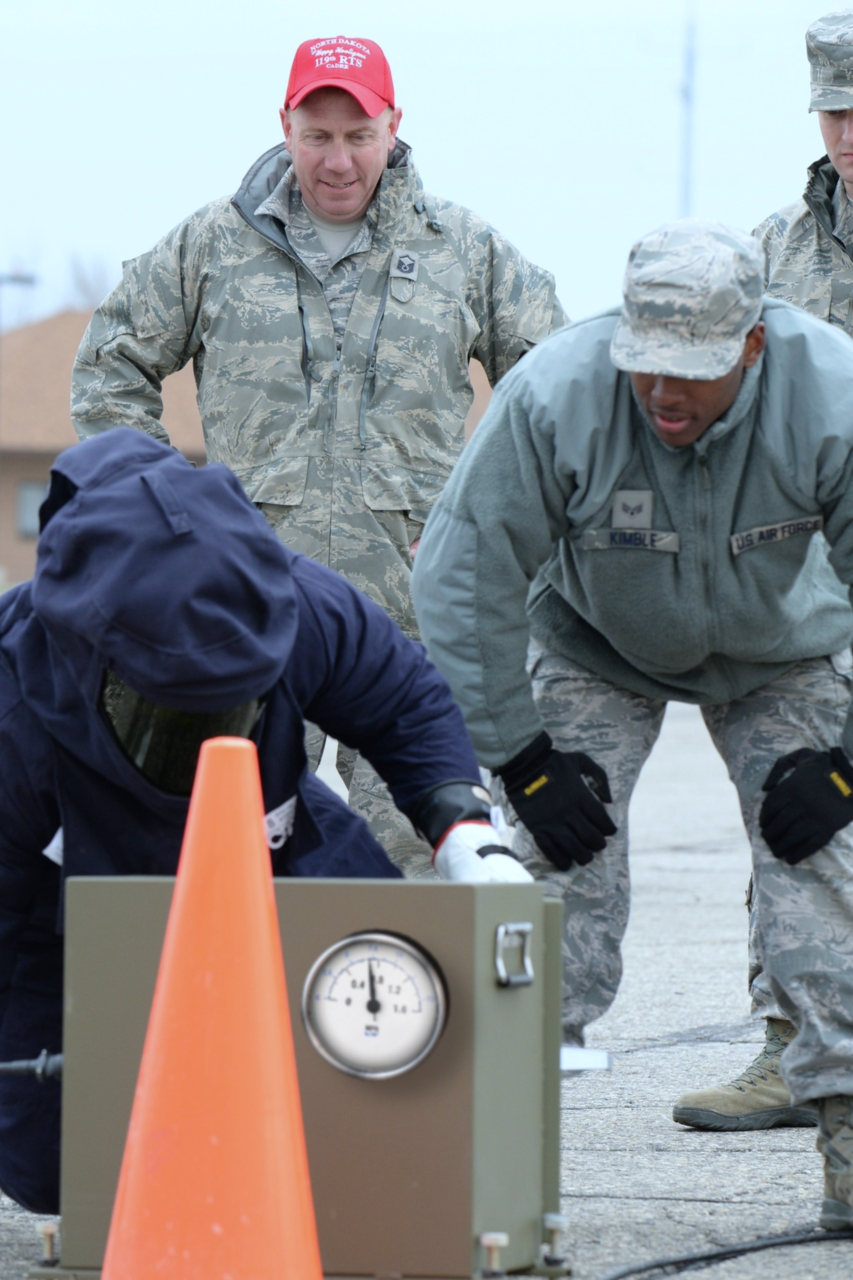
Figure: 0.7 MPa
